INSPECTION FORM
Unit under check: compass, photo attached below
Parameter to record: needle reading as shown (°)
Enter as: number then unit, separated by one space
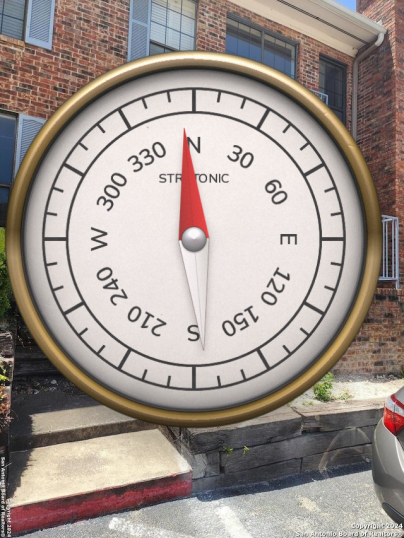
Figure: 355 °
